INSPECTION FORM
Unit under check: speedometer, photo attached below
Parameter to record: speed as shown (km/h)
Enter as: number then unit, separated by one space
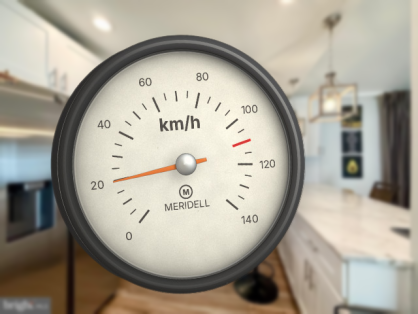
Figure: 20 km/h
